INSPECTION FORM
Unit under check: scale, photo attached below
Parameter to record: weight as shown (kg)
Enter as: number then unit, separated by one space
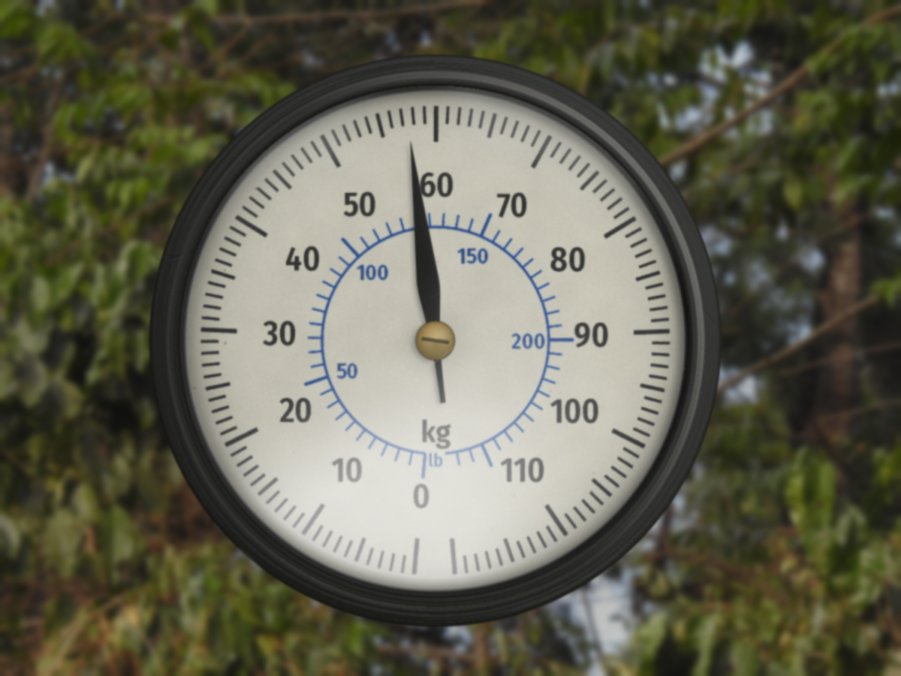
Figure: 57.5 kg
